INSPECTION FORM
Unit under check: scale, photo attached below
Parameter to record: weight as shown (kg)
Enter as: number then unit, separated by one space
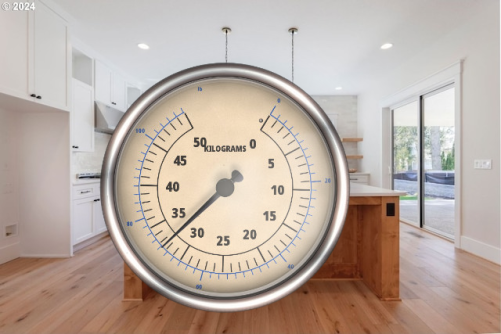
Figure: 32.5 kg
